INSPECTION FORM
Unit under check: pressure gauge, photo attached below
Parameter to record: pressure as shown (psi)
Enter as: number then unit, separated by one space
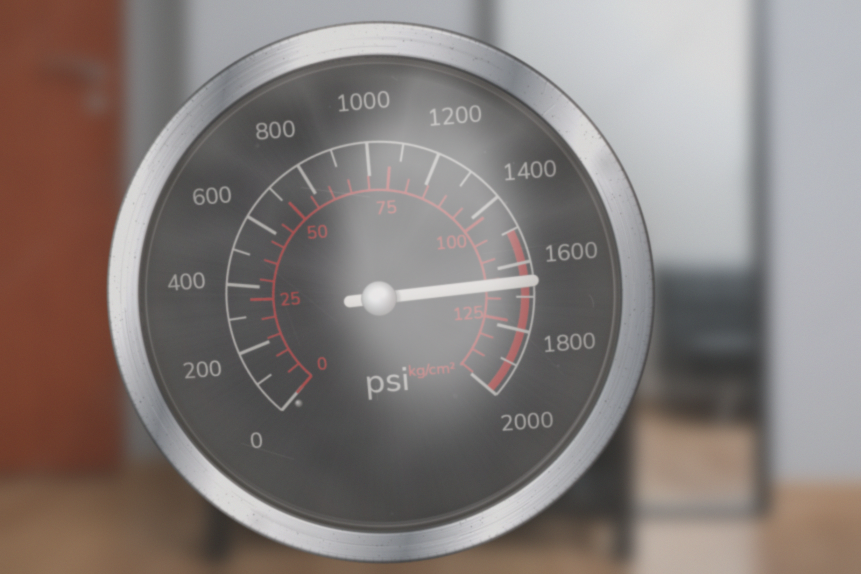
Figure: 1650 psi
